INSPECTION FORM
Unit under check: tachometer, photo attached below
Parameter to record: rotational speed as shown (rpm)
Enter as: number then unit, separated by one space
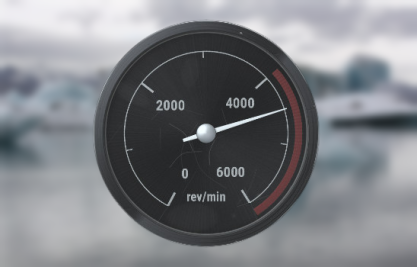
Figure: 4500 rpm
